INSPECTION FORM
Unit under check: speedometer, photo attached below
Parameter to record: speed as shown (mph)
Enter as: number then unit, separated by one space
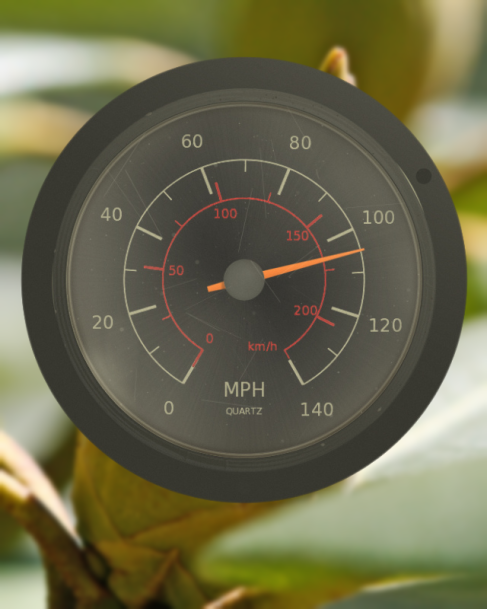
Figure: 105 mph
